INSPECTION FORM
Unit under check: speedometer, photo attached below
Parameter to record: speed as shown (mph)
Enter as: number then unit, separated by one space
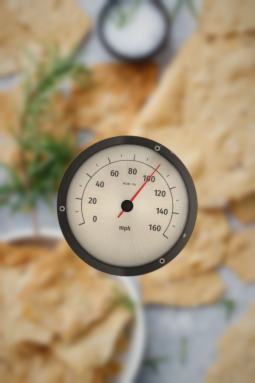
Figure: 100 mph
